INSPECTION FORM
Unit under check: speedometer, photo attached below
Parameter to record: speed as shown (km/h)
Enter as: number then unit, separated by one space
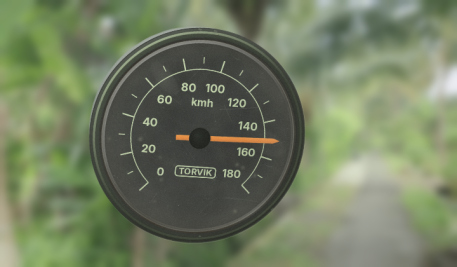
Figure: 150 km/h
